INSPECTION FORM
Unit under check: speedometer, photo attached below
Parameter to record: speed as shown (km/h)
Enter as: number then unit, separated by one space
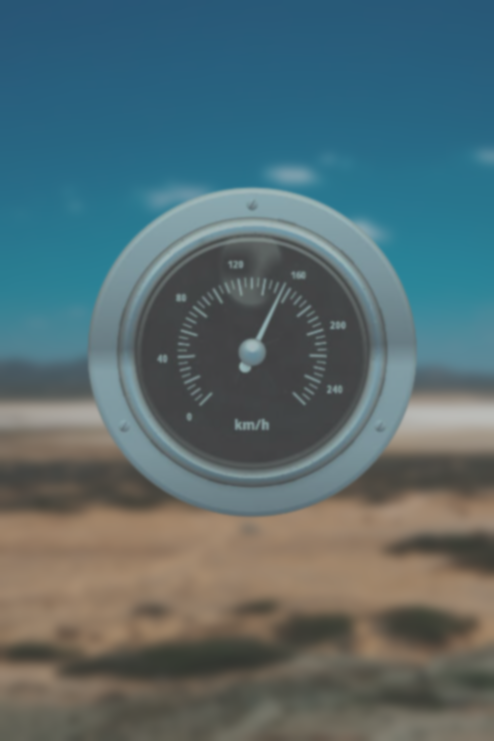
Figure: 155 km/h
